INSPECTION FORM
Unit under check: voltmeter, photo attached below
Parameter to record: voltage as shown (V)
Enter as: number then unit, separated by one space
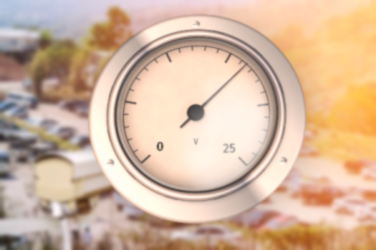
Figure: 16.5 V
